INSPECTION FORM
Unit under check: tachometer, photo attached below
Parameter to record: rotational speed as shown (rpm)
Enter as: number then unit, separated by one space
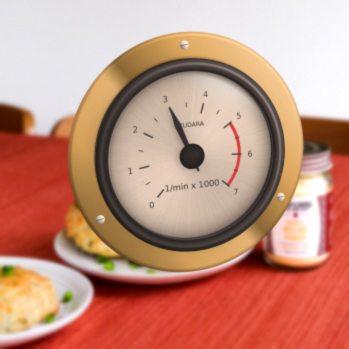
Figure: 3000 rpm
